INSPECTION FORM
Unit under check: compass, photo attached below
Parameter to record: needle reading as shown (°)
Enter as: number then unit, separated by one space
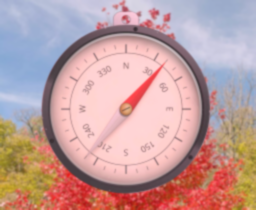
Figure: 40 °
